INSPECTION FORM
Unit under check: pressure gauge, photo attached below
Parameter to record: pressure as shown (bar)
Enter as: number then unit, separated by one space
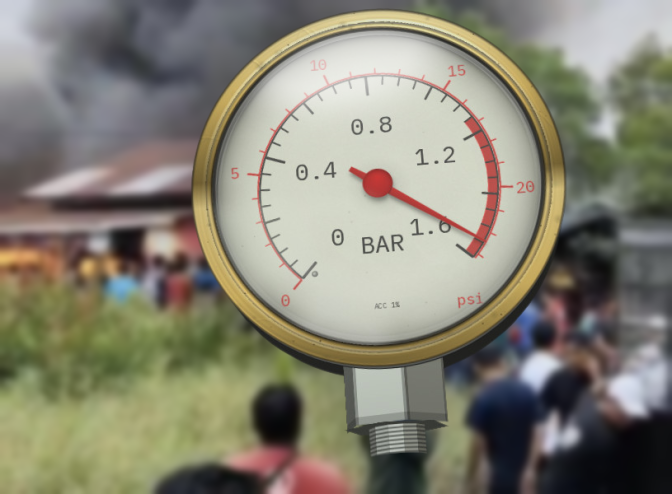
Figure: 1.55 bar
